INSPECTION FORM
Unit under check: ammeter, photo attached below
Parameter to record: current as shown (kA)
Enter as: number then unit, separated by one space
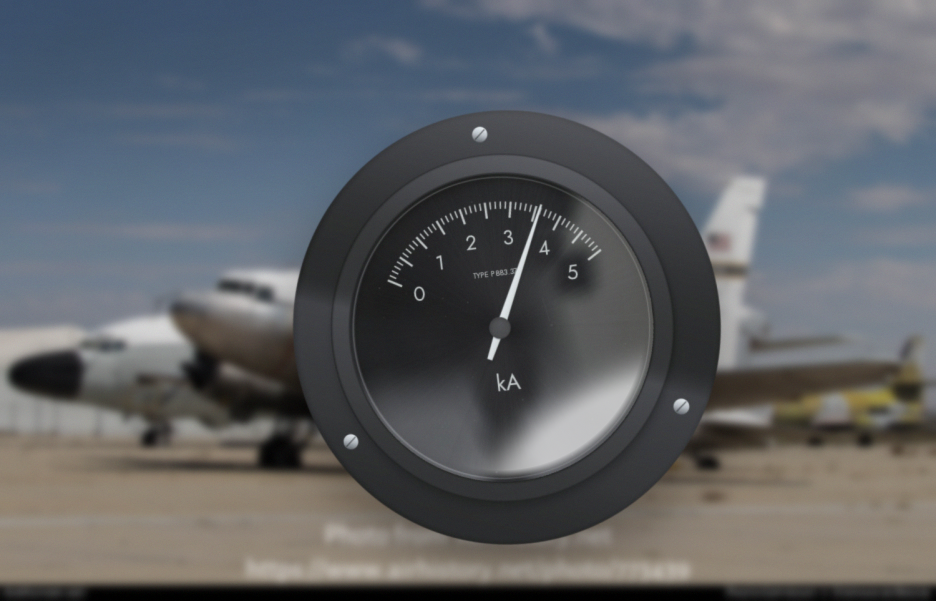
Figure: 3.6 kA
